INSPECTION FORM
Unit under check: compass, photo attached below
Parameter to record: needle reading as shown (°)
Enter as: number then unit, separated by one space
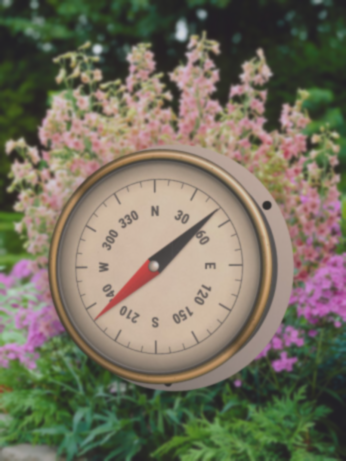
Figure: 230 °
